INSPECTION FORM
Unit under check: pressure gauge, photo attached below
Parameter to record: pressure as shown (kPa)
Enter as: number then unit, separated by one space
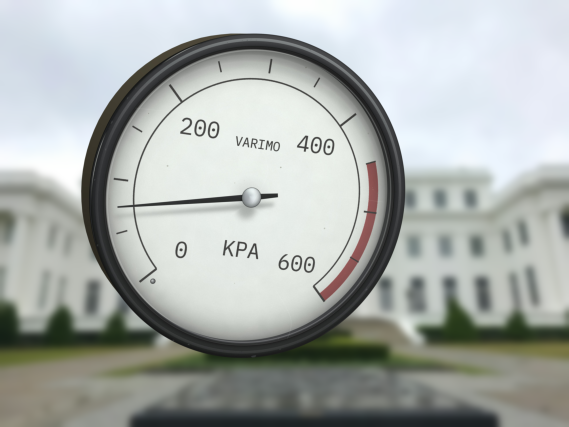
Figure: 75 kPa
